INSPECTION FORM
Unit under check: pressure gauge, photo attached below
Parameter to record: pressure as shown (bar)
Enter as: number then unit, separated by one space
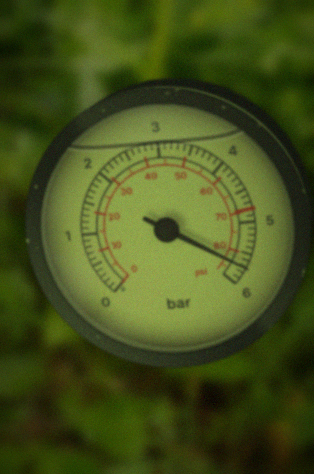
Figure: 5.7 bar
